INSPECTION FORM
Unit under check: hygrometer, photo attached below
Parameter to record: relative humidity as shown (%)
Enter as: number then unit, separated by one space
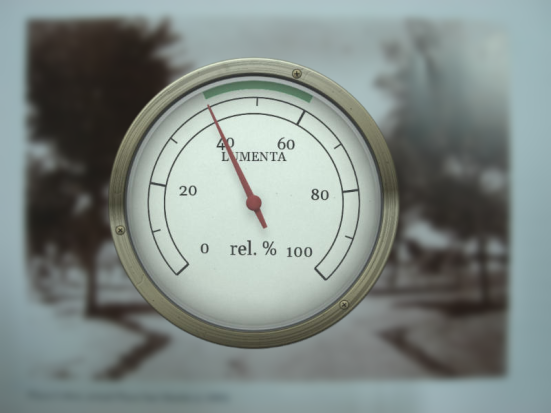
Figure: 40 %
